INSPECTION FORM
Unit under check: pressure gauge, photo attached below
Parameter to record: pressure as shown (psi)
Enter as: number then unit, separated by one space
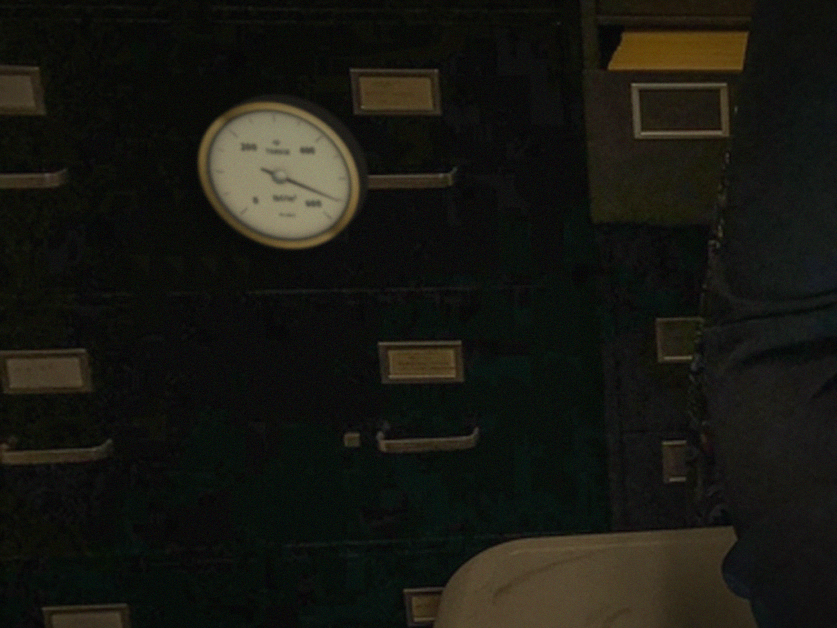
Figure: 550 psi
